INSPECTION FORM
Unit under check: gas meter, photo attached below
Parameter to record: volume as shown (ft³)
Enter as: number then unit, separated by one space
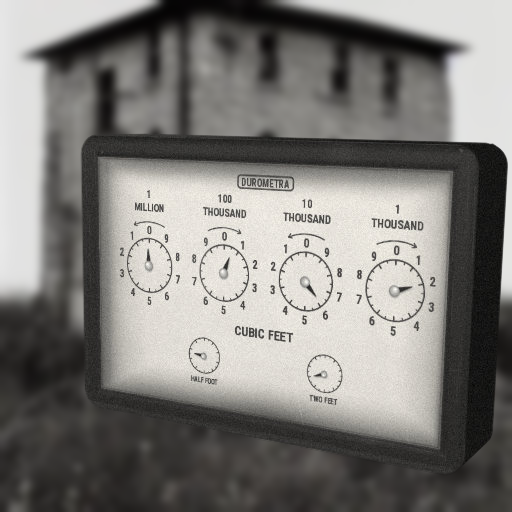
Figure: 6200 ft³
